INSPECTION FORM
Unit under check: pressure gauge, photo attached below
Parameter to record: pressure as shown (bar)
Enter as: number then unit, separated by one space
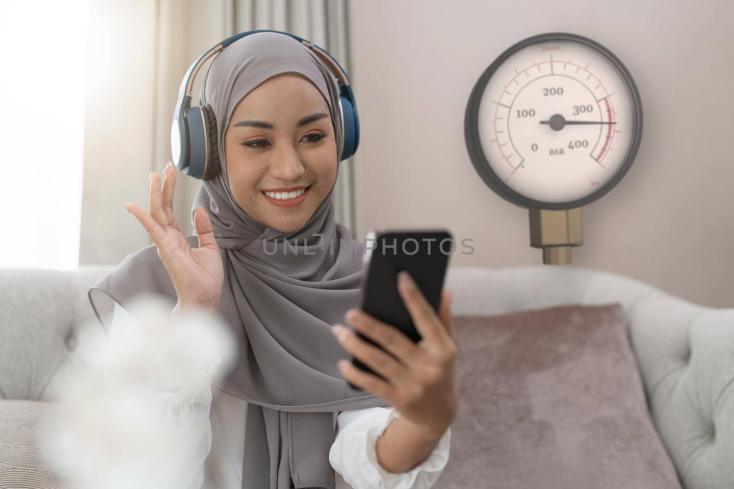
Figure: 340 bar
